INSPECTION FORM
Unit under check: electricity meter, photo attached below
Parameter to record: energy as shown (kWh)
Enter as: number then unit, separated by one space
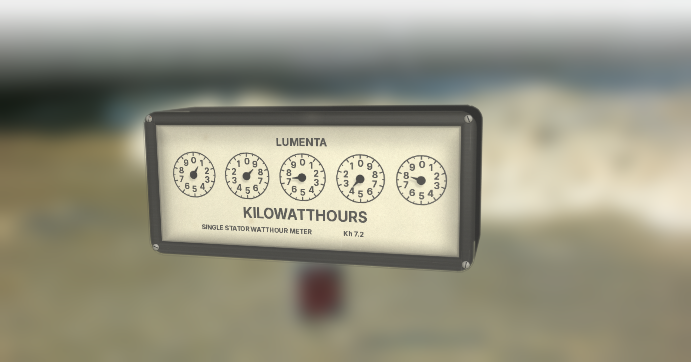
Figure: 8738 kWh
